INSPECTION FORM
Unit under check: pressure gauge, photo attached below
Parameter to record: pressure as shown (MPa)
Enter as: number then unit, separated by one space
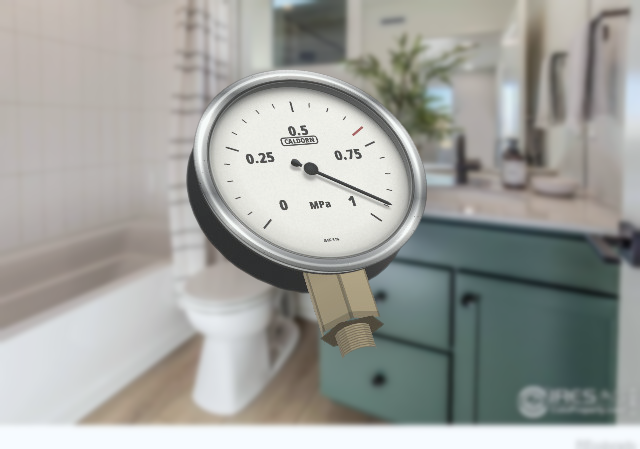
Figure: 0.95 MPa
